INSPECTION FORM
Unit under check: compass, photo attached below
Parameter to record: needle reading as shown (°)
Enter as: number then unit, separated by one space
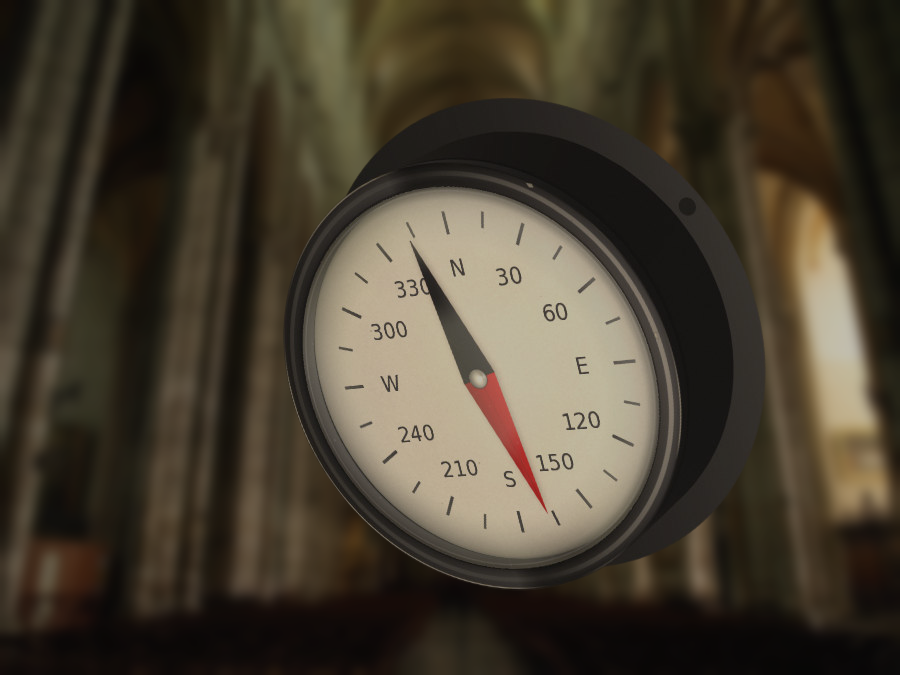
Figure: 165 °
